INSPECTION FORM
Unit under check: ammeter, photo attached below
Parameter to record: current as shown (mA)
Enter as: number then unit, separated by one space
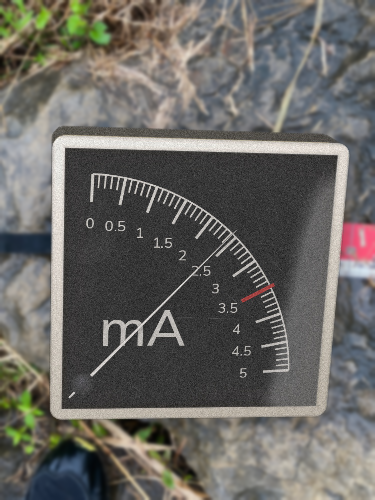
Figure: 2.4 mA
